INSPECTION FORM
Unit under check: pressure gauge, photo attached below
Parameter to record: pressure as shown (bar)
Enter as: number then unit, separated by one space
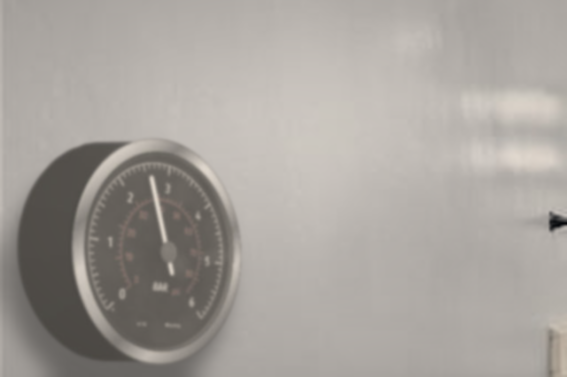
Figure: 2.5 bar
